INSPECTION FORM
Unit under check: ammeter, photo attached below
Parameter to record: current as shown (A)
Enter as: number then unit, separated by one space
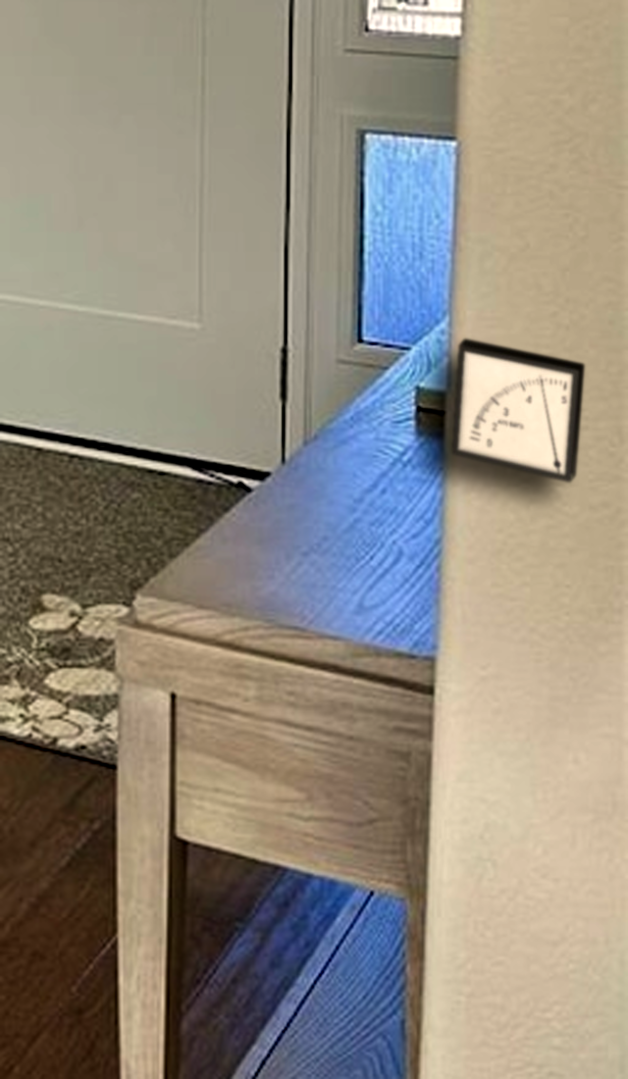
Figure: 4.5 A
